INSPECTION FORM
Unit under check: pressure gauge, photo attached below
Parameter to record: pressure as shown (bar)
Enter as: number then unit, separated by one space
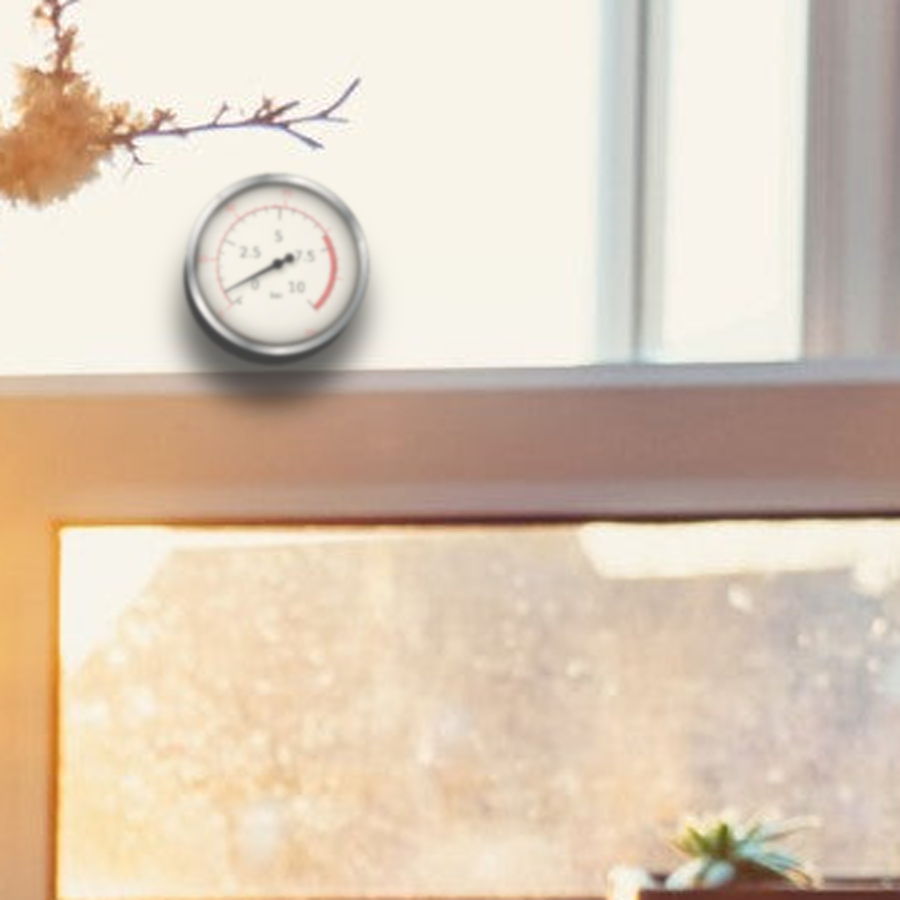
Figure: 0.5 bar
